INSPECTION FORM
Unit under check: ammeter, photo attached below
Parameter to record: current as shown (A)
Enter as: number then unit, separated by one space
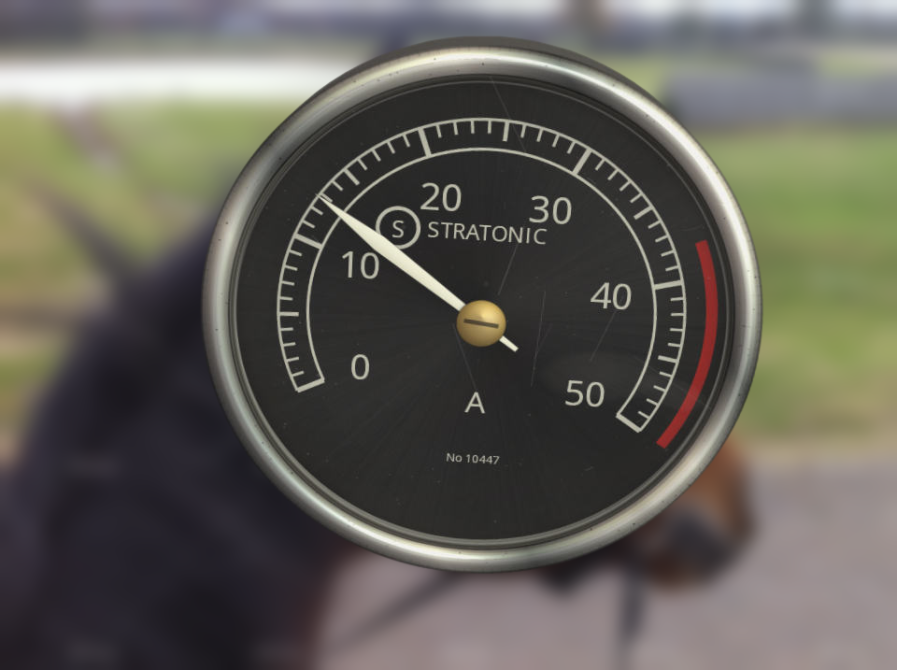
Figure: 13 A
